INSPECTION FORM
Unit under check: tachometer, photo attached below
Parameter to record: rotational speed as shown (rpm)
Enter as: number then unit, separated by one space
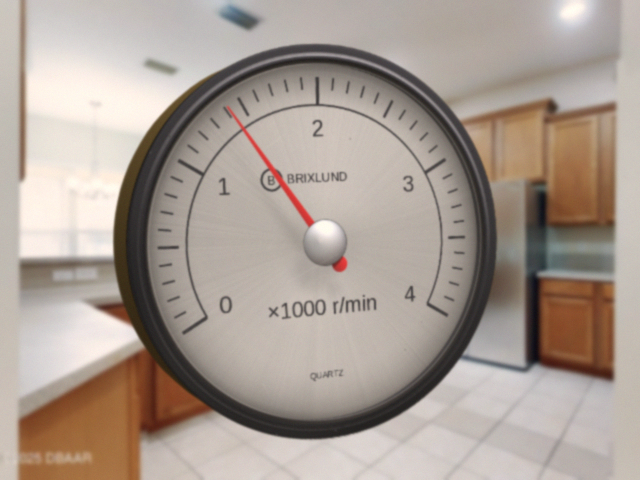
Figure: 1400 rpm
